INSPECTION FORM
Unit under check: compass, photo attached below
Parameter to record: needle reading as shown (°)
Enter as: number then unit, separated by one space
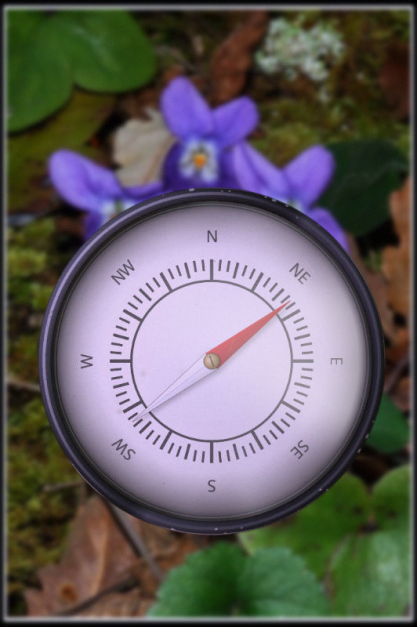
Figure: 52.5 °
